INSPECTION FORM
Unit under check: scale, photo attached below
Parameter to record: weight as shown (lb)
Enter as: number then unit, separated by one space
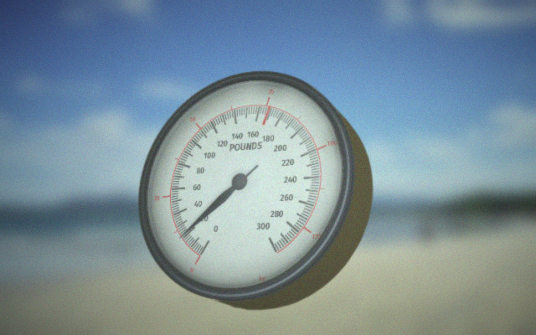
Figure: 20 lb
